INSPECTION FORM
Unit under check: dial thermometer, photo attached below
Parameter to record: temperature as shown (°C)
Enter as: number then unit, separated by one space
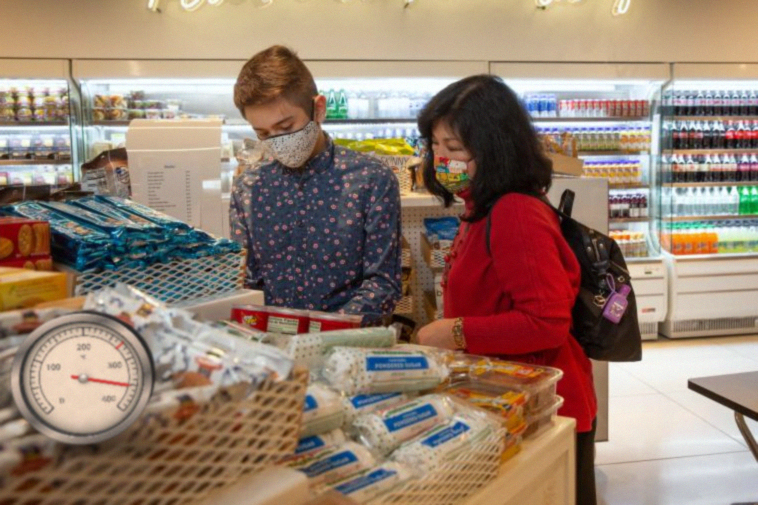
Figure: 350 °C
